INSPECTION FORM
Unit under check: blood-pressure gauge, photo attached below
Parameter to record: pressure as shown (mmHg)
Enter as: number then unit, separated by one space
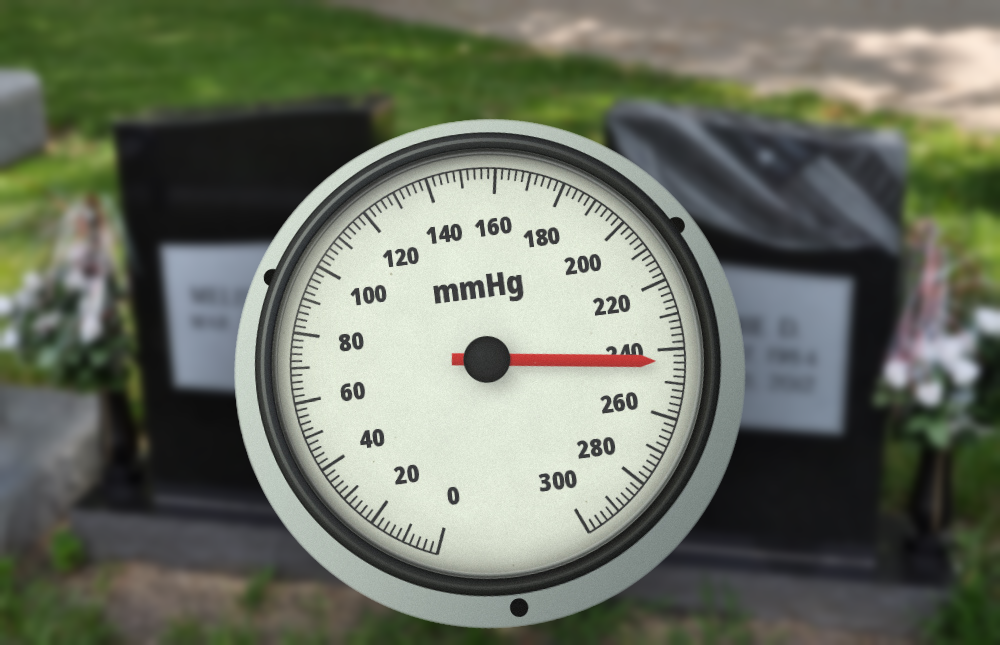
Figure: 244 mmHg
